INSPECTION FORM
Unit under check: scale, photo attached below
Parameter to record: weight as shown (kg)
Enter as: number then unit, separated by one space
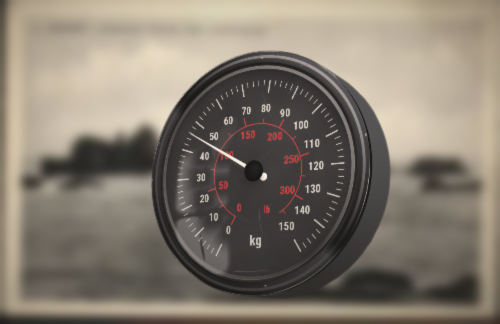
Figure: 46 kg
